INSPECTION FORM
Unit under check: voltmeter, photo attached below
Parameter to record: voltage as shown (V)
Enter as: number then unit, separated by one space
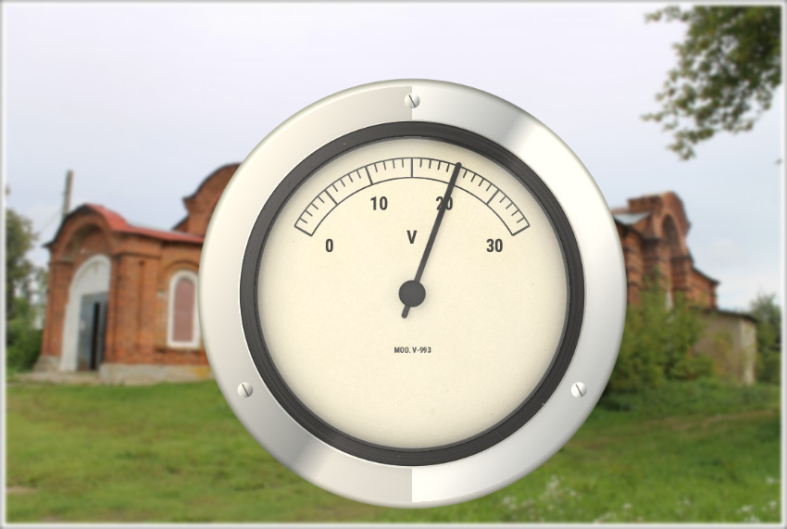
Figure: 20 V
